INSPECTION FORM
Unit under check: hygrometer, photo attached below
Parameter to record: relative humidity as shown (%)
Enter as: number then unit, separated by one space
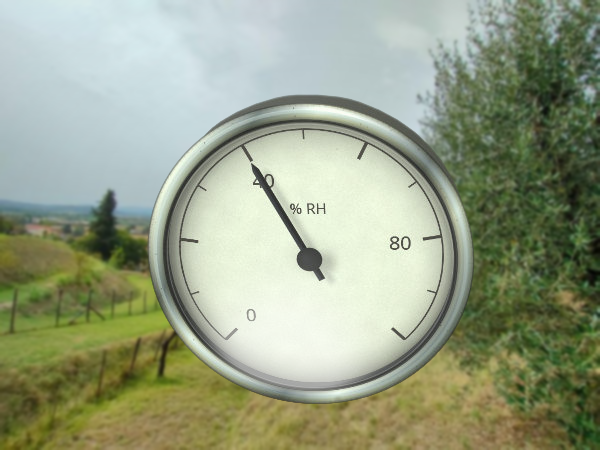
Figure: 40 %
